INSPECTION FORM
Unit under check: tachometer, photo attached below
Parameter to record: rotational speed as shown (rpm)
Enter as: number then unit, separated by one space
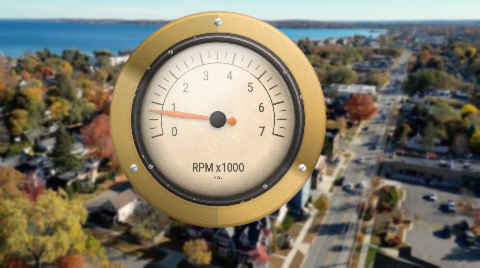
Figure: 750 rpm
